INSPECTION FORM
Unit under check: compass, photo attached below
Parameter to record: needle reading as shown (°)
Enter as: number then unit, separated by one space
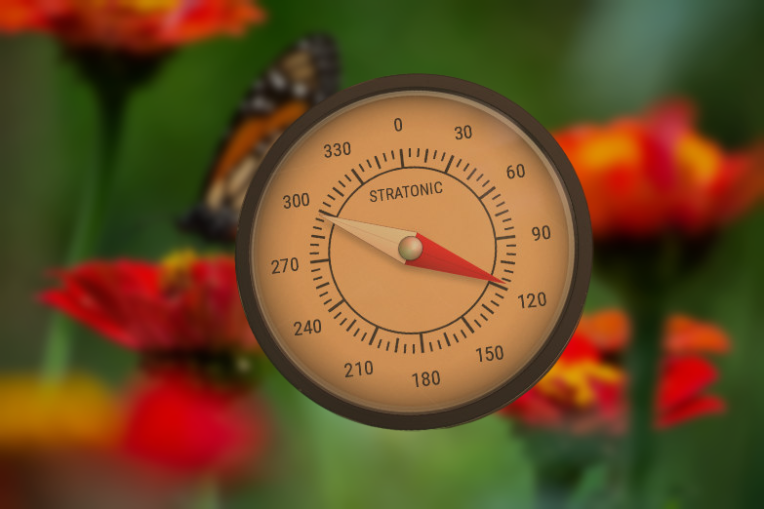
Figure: 117.5 °
